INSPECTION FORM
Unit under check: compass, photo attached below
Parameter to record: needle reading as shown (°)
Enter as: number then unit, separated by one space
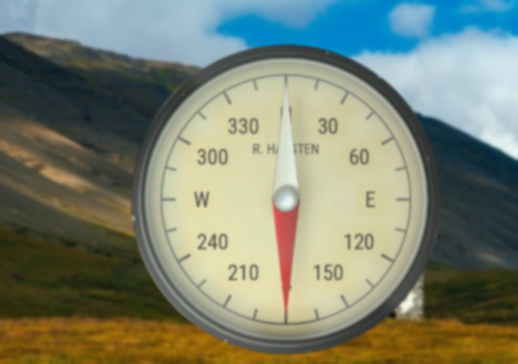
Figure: 180 °
